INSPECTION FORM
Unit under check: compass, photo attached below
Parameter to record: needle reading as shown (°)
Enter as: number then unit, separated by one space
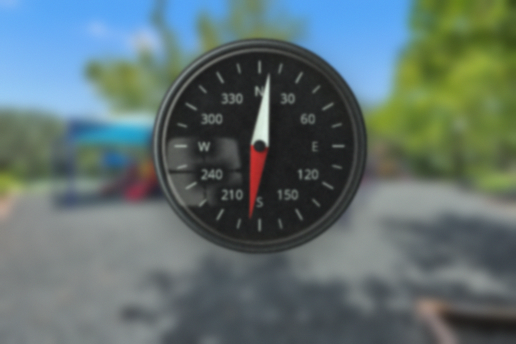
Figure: 187.5 °
